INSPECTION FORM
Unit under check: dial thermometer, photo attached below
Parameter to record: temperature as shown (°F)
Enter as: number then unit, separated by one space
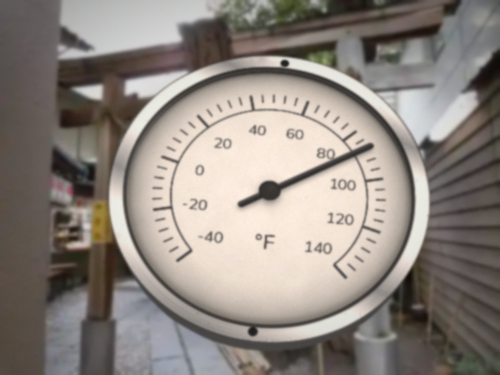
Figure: 88 °F
